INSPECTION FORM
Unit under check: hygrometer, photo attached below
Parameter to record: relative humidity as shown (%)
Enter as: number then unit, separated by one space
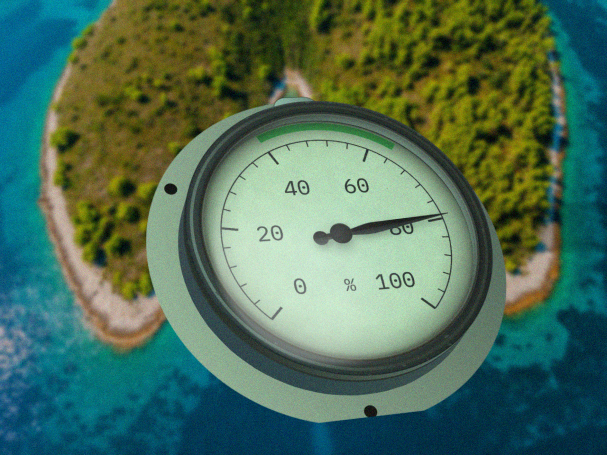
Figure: 80 %
